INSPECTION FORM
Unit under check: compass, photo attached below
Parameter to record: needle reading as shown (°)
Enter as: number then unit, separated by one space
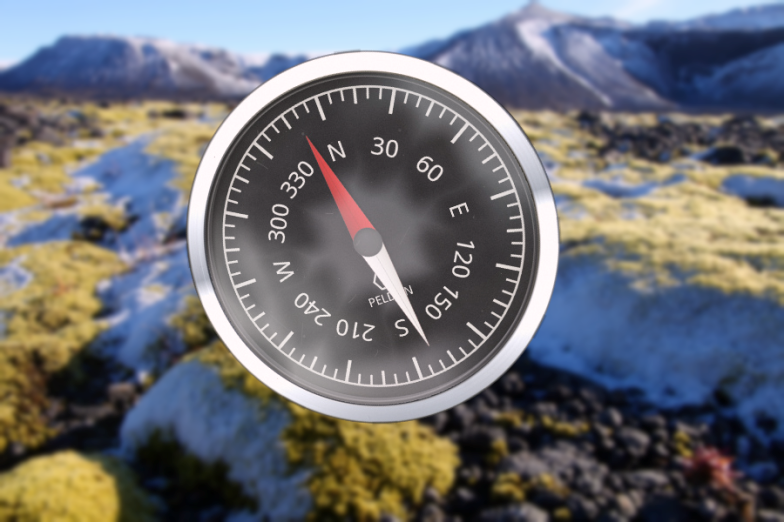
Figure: 350 °
